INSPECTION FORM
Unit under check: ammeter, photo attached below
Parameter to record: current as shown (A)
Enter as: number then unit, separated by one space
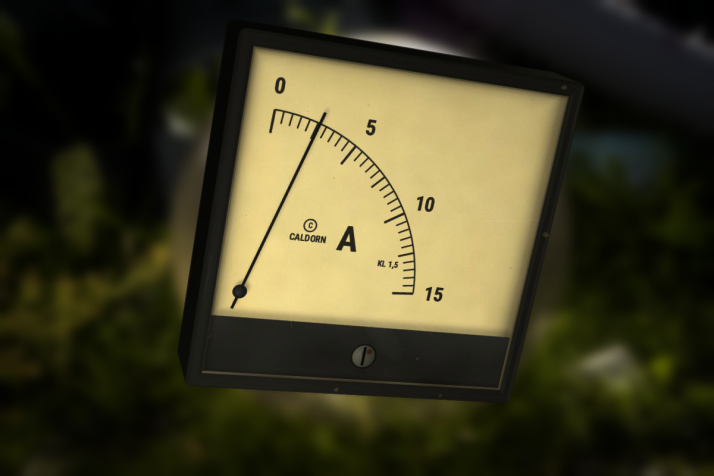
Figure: 2.5 A
